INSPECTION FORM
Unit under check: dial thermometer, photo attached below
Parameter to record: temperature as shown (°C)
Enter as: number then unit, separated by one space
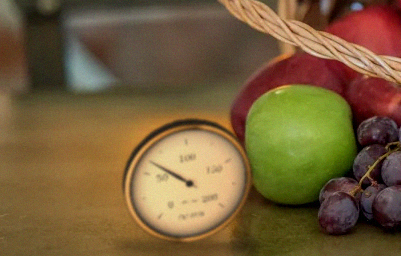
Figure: 62.5 °C
